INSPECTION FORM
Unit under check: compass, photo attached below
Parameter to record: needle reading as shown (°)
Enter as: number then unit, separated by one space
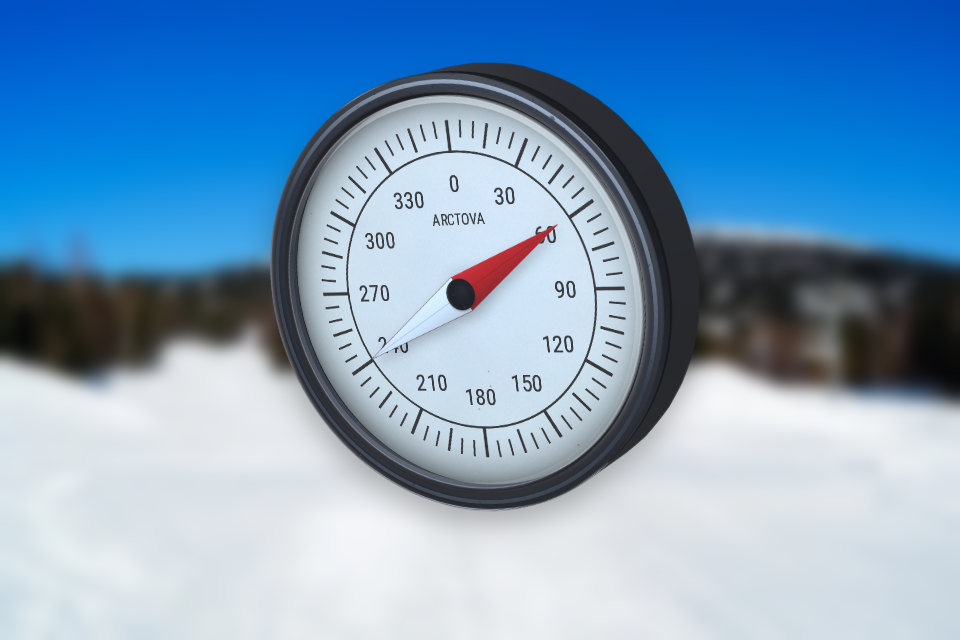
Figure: 60 °
